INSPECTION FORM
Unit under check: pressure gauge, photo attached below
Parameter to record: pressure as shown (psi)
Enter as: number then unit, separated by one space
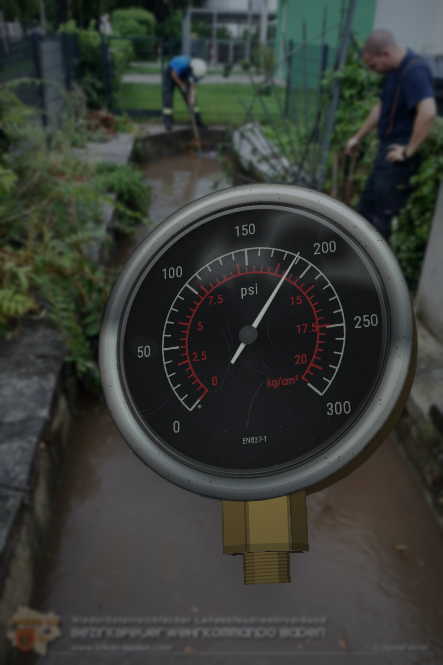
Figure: 190 psi
